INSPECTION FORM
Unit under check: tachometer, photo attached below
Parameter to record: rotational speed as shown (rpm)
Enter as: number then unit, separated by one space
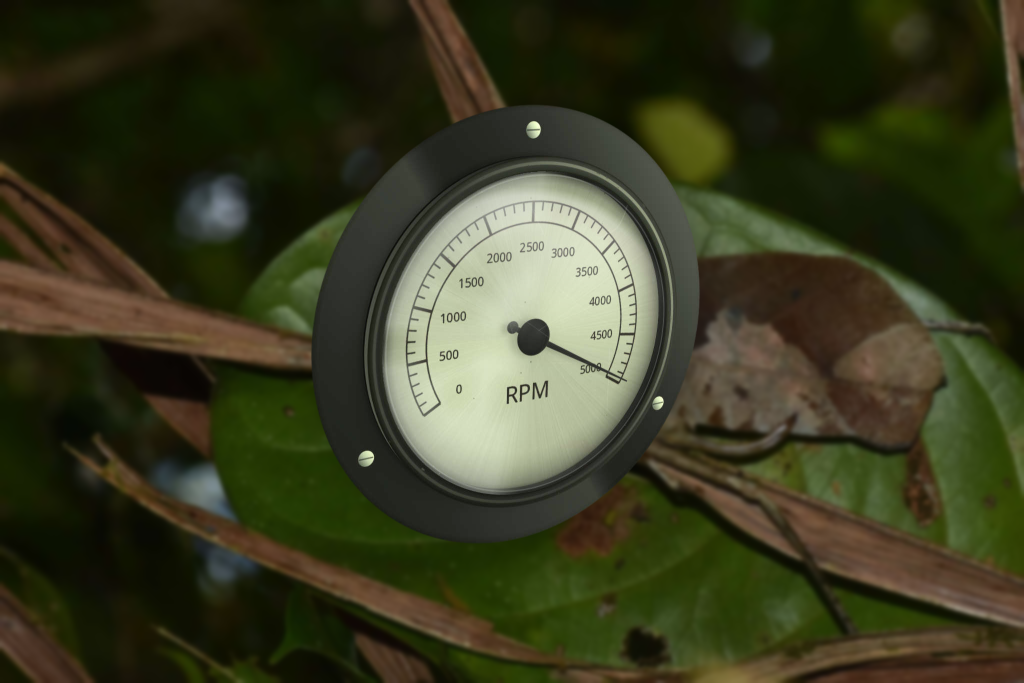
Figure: 4950 rpm
